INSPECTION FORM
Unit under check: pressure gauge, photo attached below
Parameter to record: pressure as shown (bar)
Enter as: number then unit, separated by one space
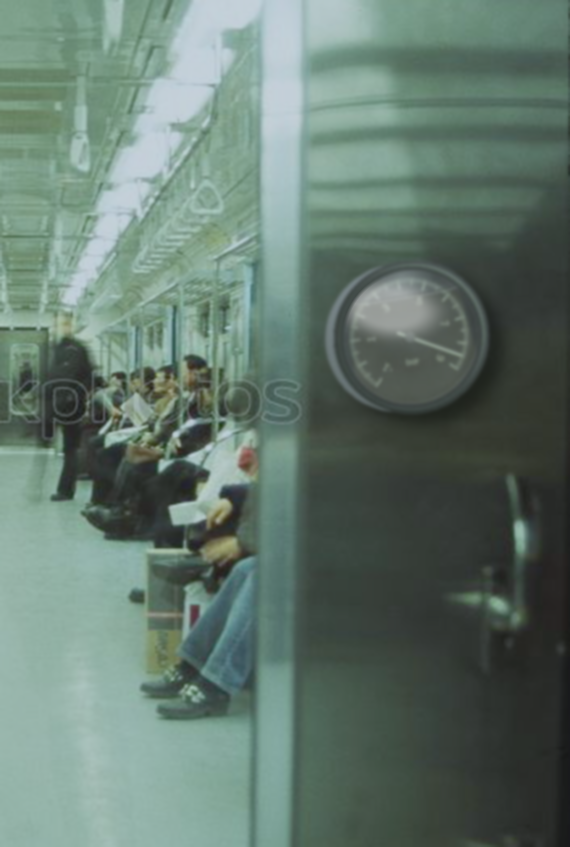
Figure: 8.5 bar
